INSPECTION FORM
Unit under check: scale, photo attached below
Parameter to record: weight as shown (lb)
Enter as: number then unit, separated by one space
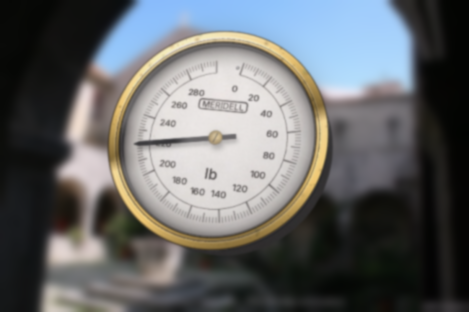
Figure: 220 lb
